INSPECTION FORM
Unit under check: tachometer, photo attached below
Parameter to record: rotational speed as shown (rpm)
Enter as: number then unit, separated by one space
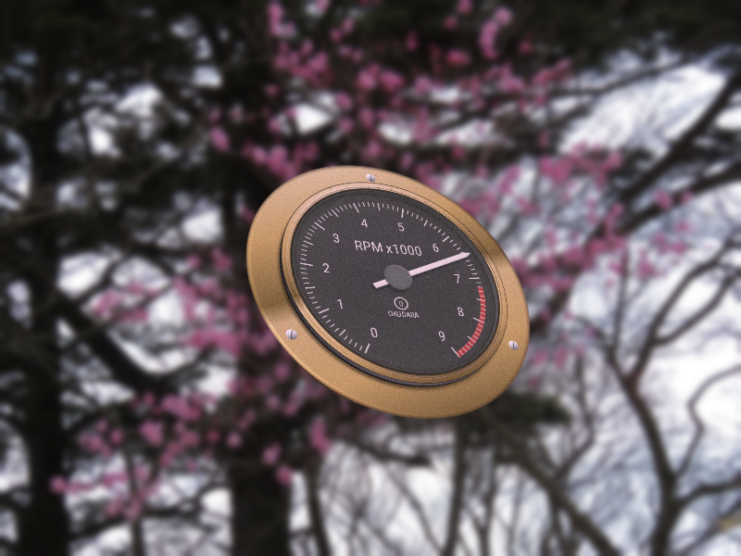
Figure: 6500 rpm
